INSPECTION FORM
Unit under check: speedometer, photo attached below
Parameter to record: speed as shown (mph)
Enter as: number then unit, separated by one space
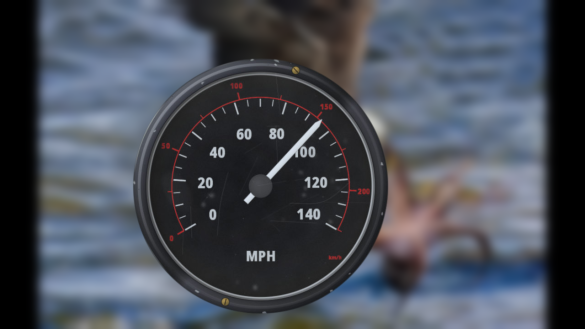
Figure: 95 mph
